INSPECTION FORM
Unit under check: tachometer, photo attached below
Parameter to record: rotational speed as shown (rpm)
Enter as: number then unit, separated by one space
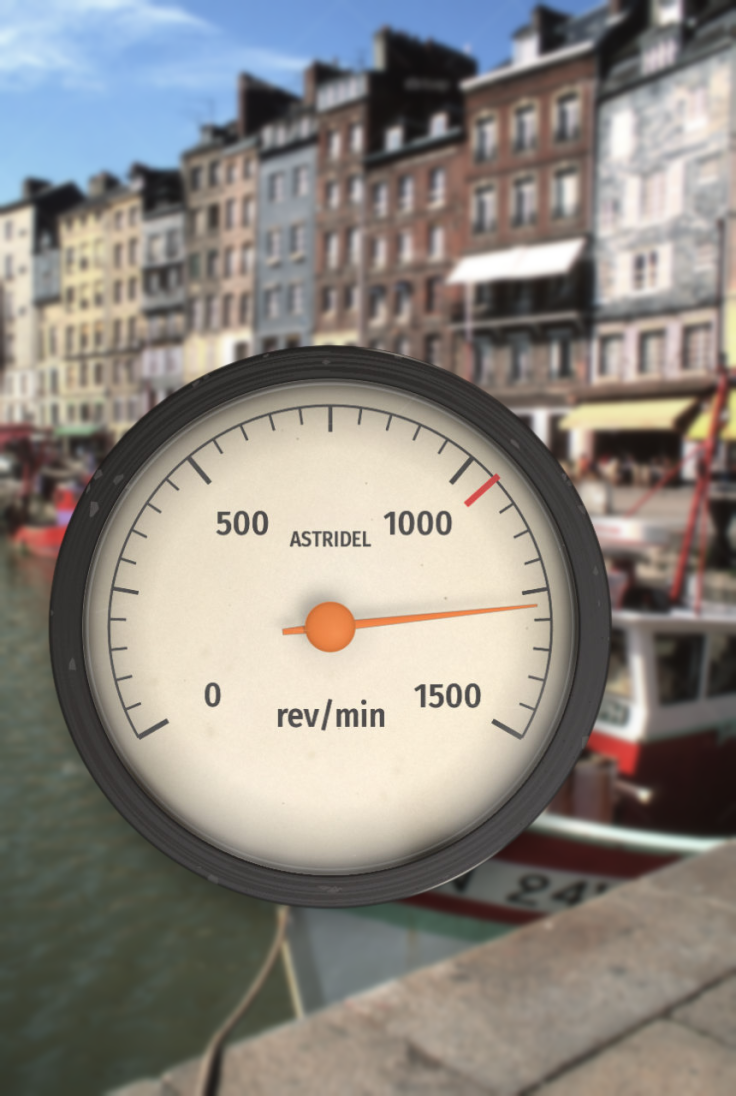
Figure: 1275 rpm
